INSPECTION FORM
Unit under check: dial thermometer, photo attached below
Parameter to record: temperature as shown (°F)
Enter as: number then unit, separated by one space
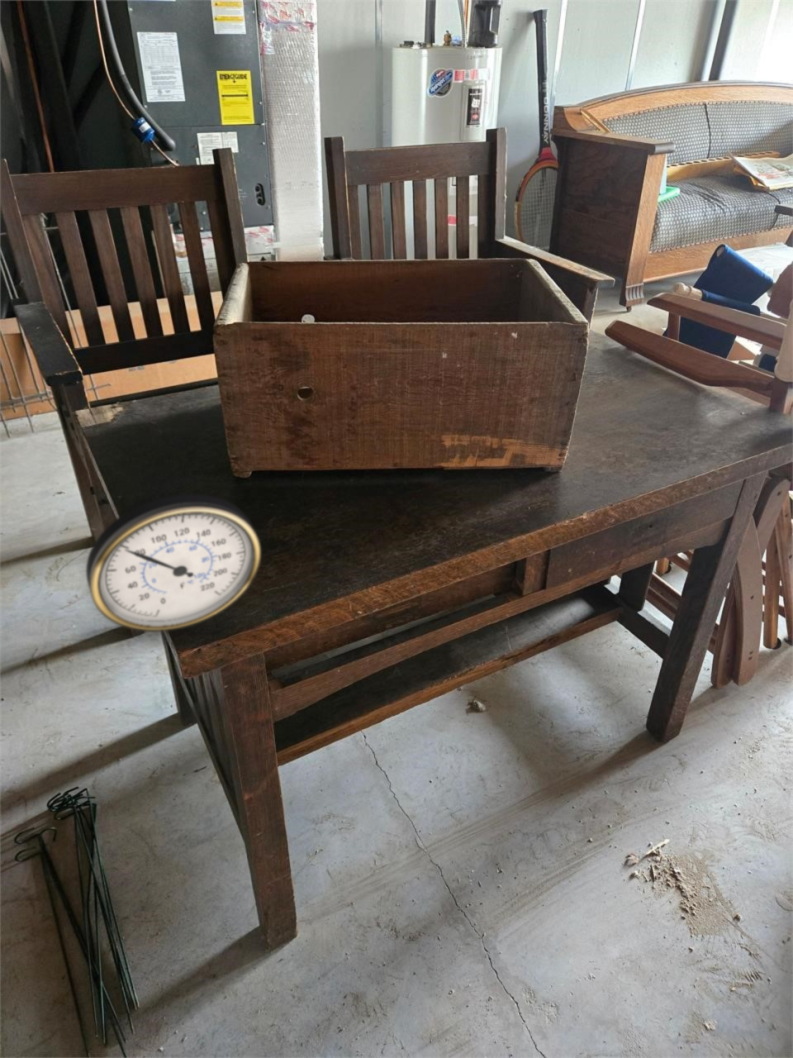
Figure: 80 °F
